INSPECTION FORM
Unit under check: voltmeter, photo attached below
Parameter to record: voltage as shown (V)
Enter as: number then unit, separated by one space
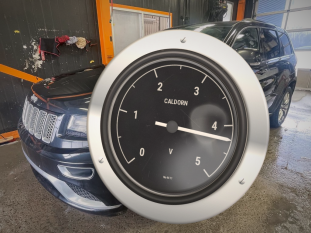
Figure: 4.25 V
